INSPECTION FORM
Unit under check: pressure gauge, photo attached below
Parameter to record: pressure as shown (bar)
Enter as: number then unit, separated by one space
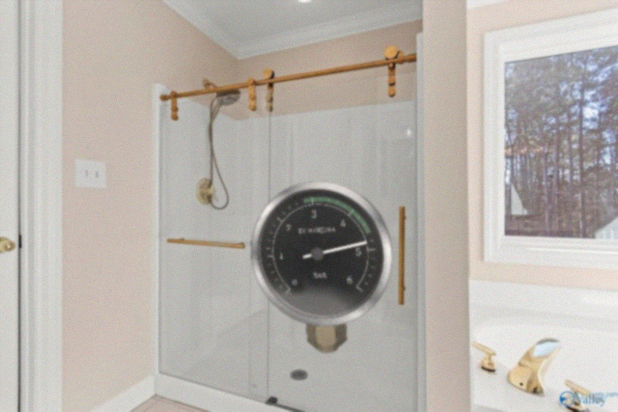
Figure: 4.8 bar
